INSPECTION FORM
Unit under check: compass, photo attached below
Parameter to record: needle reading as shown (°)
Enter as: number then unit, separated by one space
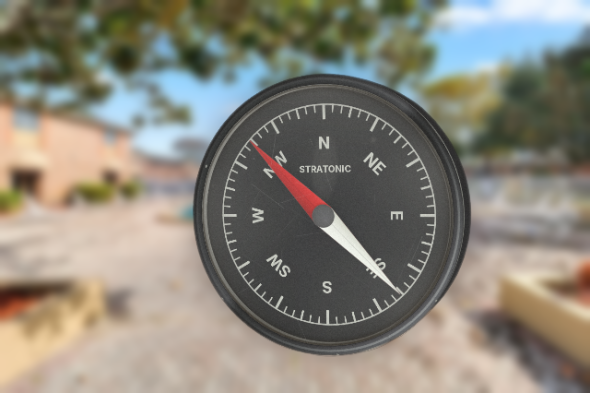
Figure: 315 °
